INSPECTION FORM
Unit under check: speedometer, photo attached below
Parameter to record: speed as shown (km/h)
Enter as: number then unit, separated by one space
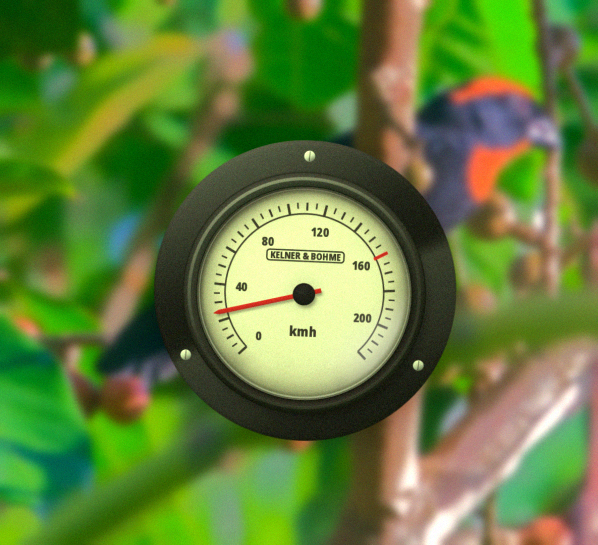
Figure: 25 km/h
